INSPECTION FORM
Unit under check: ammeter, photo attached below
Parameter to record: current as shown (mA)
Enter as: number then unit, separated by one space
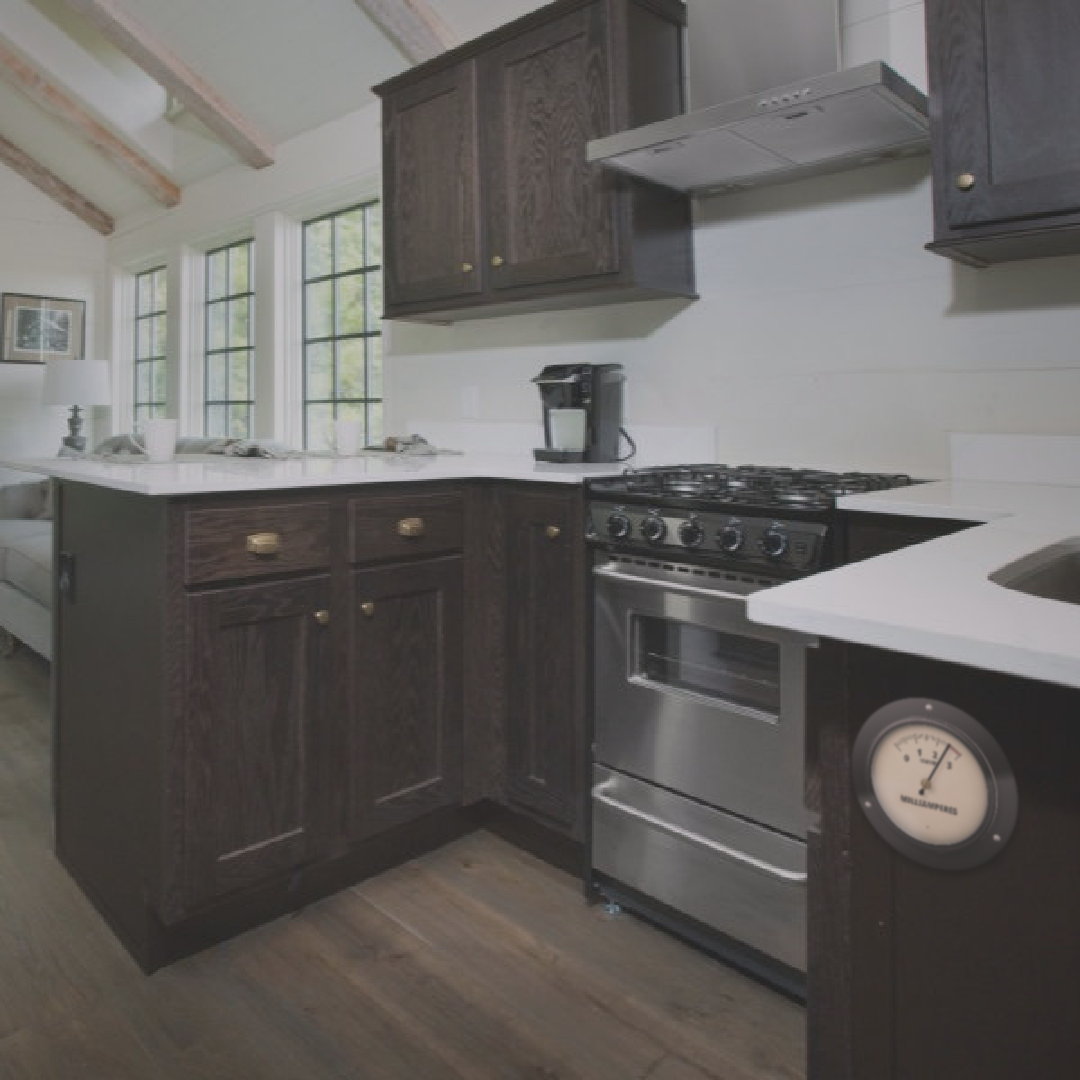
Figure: 2.5 mA
